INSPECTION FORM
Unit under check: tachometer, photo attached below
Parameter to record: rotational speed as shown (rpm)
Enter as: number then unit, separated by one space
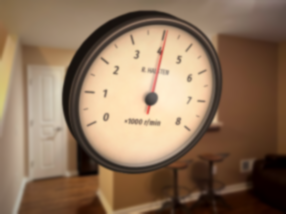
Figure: 4000 rpm
